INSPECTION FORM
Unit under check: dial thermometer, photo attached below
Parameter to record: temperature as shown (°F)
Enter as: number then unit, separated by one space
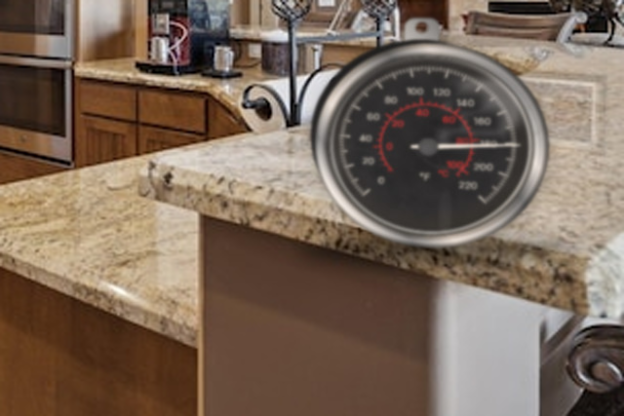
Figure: 180 °F
